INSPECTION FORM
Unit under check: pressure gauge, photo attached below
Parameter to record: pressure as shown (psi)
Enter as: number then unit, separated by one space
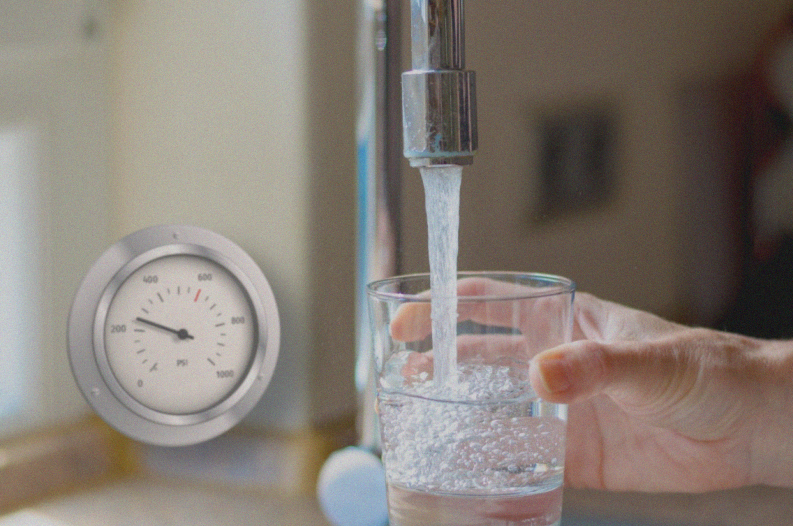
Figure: 250 psi
